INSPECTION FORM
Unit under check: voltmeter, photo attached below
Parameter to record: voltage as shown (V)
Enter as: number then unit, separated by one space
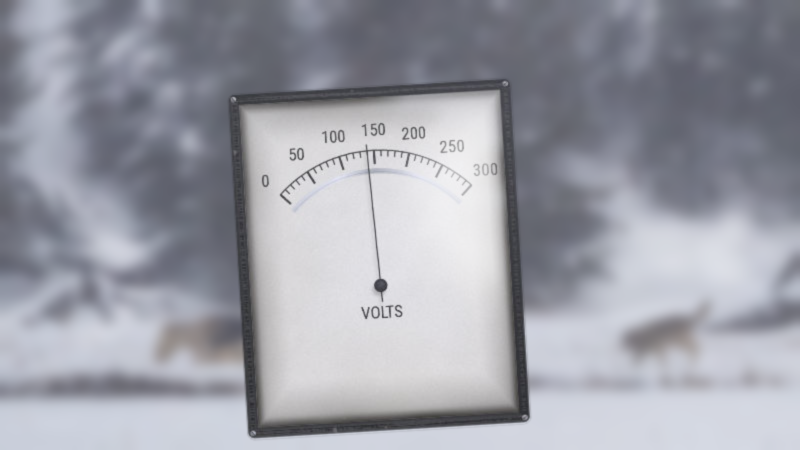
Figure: 140 V
